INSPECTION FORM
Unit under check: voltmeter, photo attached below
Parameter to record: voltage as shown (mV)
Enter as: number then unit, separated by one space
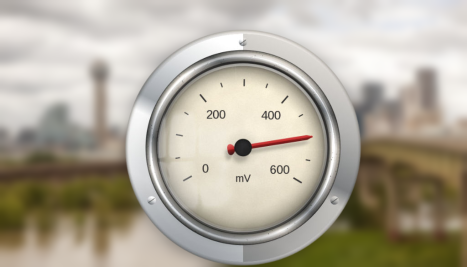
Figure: 500 mV
